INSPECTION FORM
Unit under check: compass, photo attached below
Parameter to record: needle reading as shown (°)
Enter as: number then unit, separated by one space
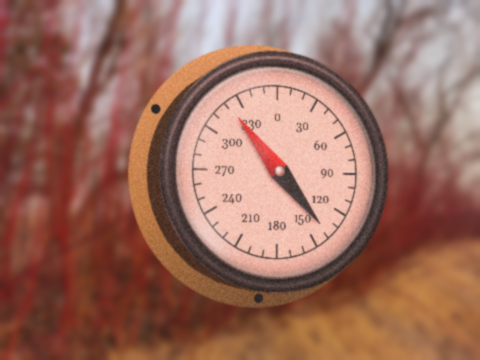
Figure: 320 °
